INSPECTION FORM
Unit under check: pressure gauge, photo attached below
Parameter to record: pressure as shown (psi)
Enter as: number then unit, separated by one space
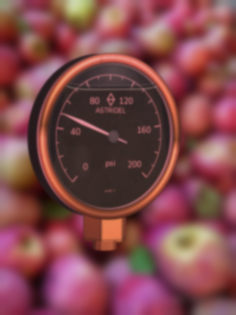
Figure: 50 psi
